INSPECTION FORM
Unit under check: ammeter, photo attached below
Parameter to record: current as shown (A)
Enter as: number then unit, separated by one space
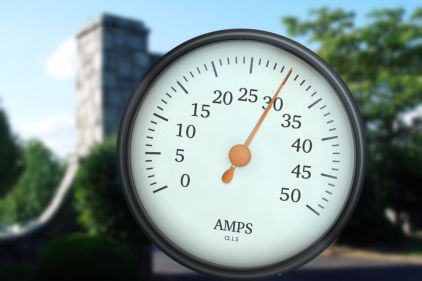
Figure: 30 A
